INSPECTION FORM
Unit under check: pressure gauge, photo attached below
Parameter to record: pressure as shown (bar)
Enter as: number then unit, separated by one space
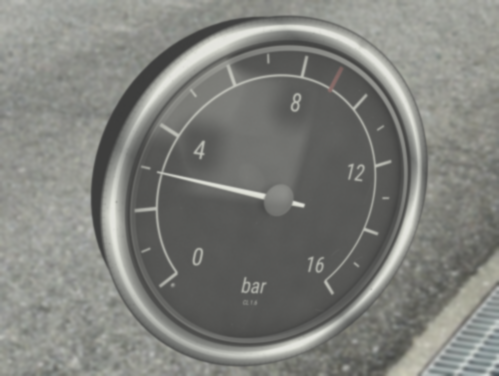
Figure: 3 bar
